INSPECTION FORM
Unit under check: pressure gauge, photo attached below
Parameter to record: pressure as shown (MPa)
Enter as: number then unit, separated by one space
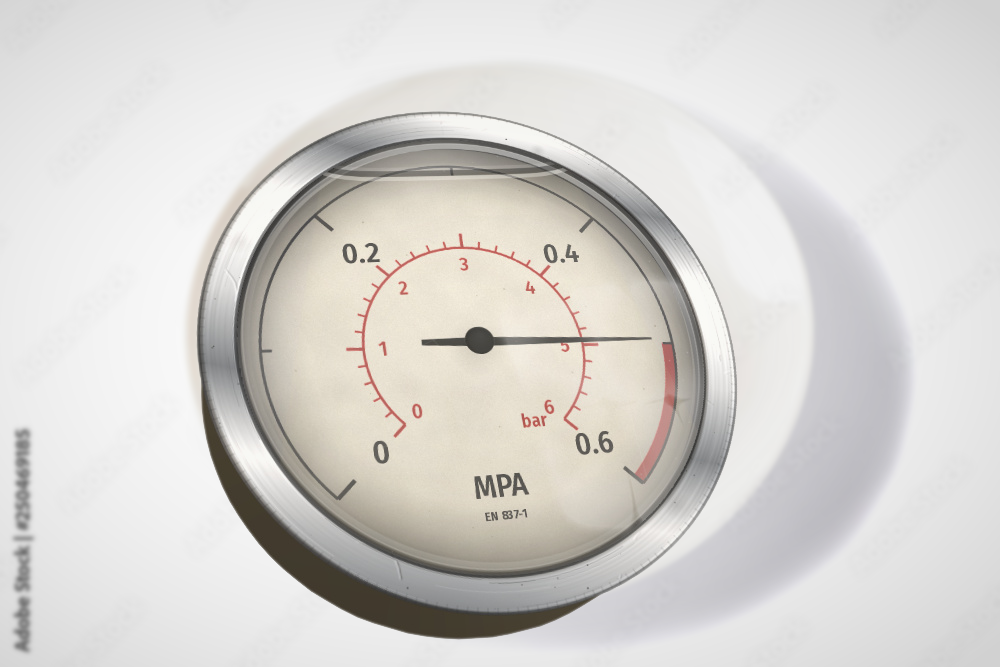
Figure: 0.5 MPa
